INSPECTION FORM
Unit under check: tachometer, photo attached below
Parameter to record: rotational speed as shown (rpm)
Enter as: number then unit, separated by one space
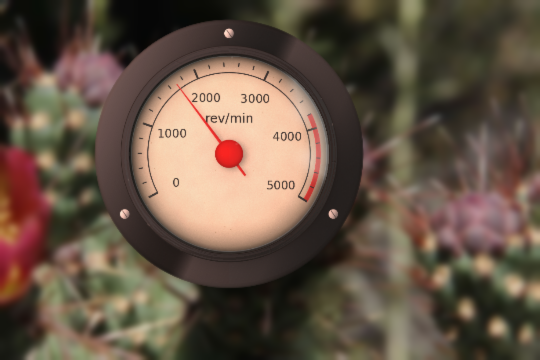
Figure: 1700 rpm
